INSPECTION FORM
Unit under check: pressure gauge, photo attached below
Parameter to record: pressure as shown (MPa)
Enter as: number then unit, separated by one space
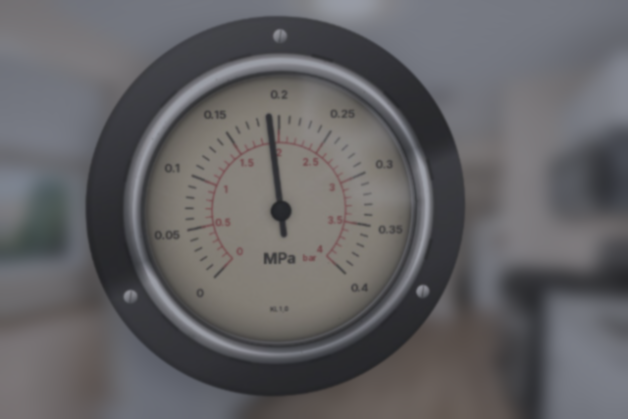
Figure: 0.19 MPa
